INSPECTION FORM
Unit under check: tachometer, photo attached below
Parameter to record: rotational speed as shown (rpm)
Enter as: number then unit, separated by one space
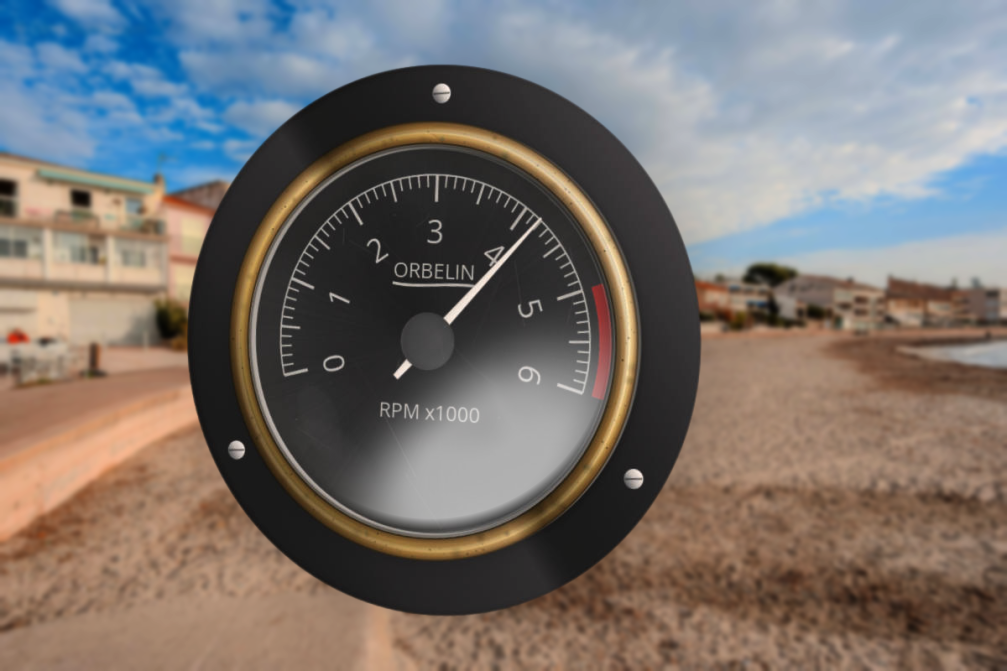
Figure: 4200 rpm
